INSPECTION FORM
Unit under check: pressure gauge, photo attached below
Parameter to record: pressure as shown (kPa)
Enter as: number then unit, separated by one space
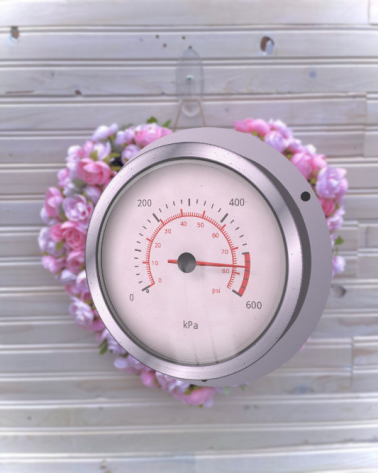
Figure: 530 kPa
